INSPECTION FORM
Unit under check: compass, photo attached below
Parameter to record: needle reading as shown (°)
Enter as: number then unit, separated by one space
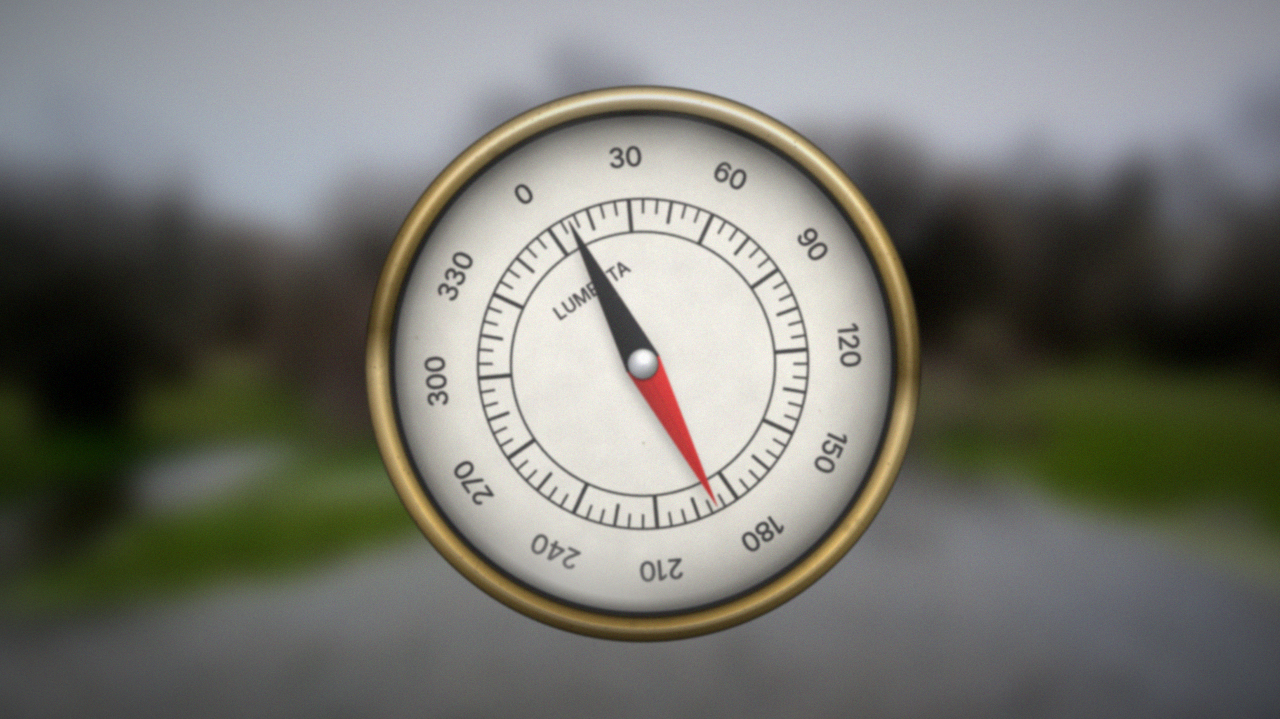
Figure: 187.5 °
